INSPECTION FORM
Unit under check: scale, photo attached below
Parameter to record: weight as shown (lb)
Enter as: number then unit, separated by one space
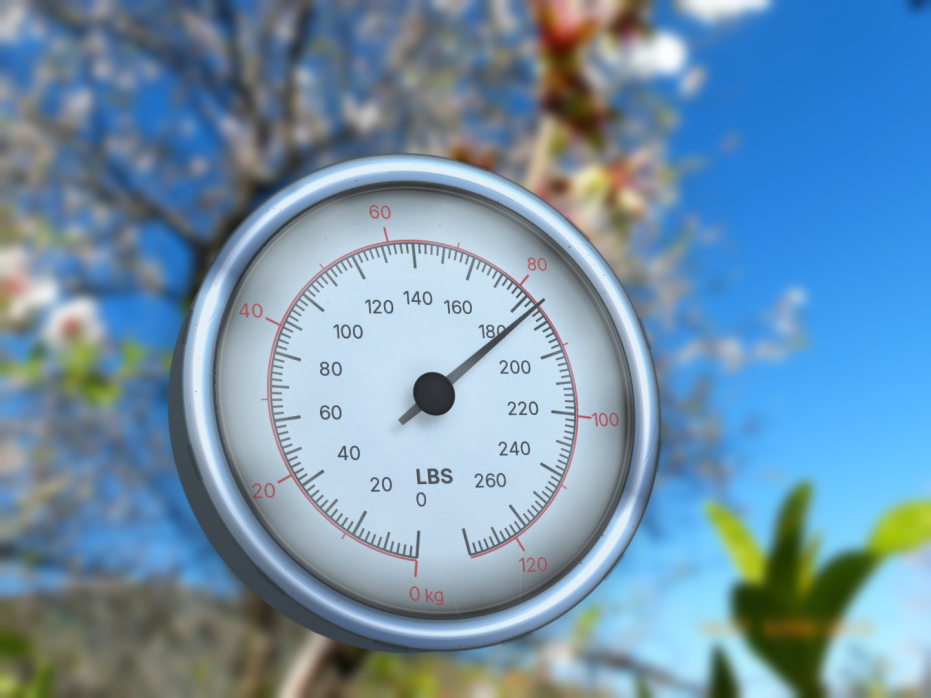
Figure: 184 lb
